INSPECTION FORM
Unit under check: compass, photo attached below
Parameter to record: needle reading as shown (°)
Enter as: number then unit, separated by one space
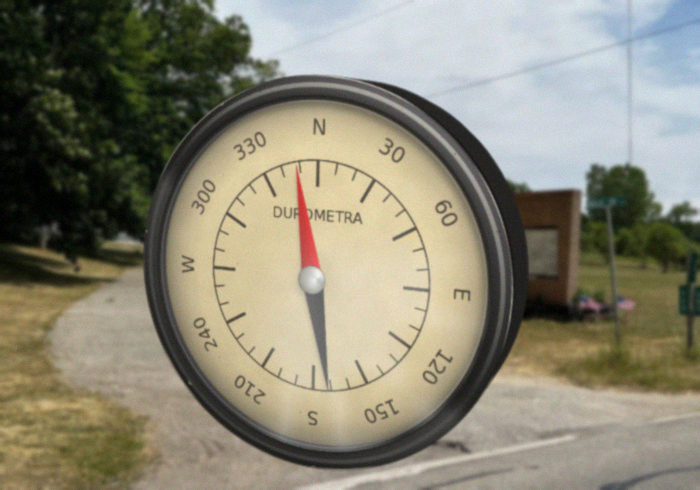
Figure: 350 °
